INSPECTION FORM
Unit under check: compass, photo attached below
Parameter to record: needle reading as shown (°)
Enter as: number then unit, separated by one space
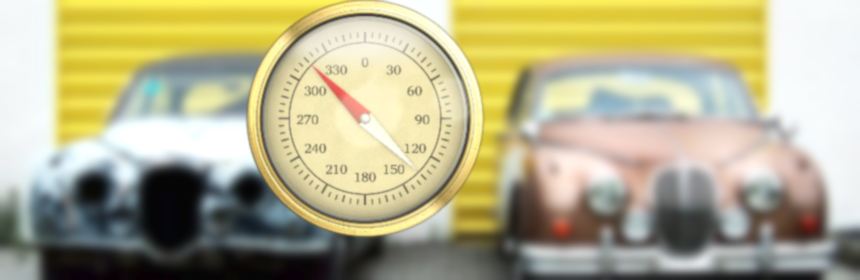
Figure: 315 °
